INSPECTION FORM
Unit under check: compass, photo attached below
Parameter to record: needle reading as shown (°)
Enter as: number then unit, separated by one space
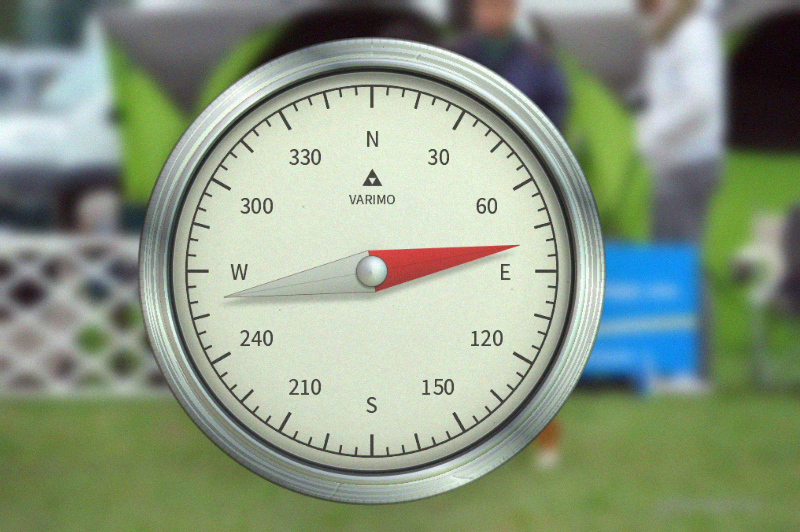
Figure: 80 °
